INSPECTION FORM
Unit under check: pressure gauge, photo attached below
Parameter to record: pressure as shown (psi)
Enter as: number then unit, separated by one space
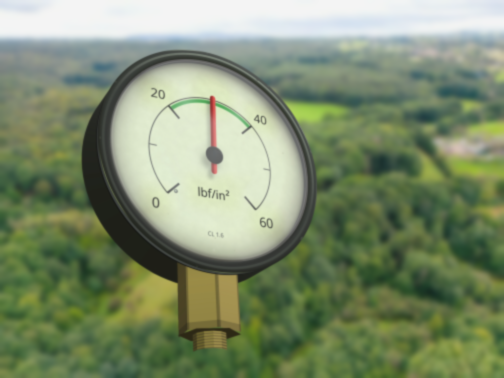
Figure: 30 psi
